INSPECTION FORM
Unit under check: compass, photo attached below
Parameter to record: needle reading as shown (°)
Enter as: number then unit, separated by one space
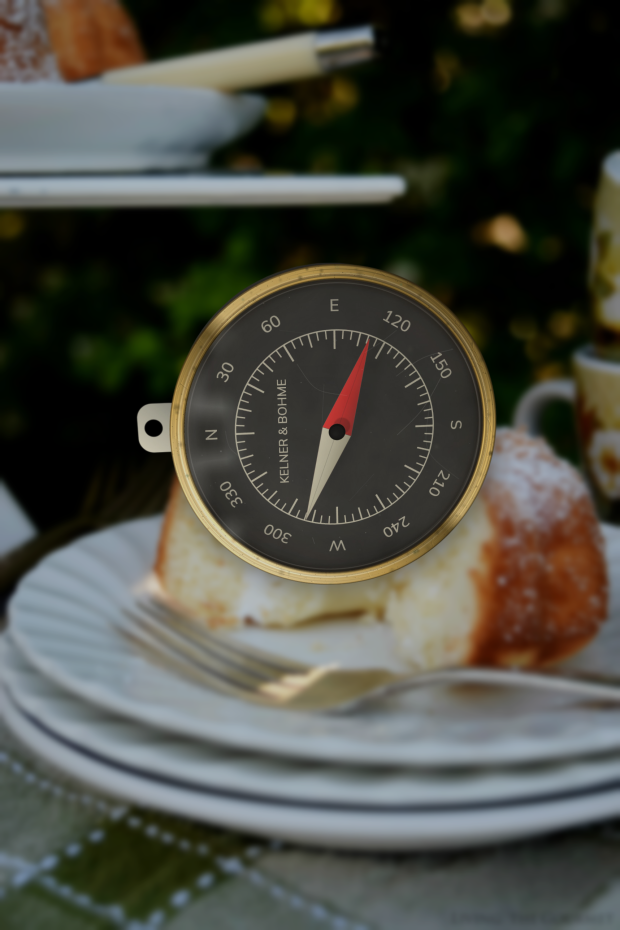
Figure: 110 °
